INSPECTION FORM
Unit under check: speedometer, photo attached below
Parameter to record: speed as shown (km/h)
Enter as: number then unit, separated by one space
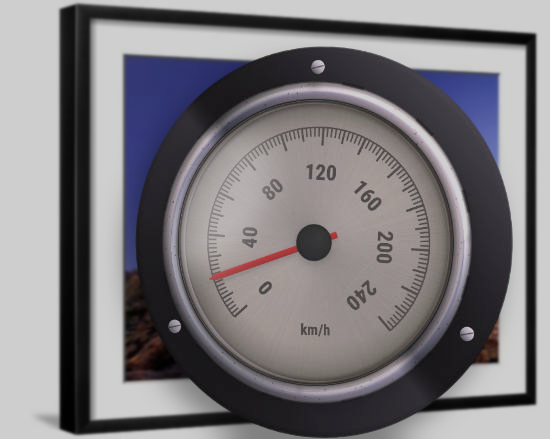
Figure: 20 km/h
